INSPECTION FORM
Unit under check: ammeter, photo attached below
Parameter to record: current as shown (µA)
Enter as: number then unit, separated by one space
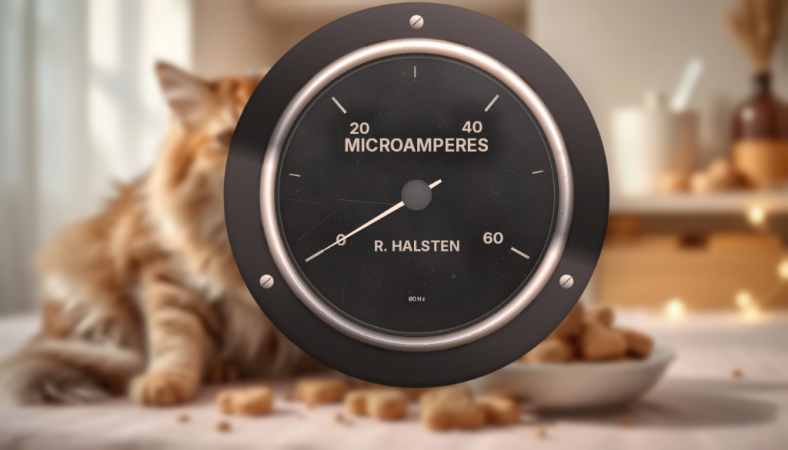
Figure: 0 µA
